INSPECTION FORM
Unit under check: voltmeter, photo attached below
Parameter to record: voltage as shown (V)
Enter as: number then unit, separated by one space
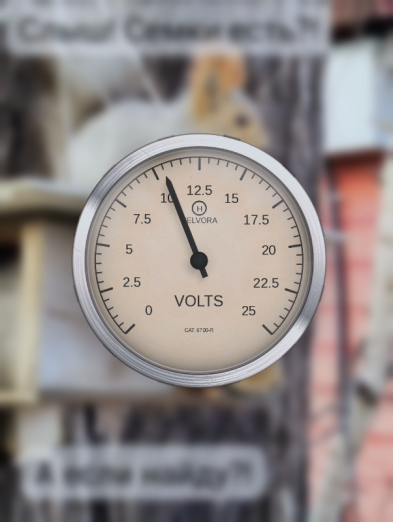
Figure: 10.5 V
